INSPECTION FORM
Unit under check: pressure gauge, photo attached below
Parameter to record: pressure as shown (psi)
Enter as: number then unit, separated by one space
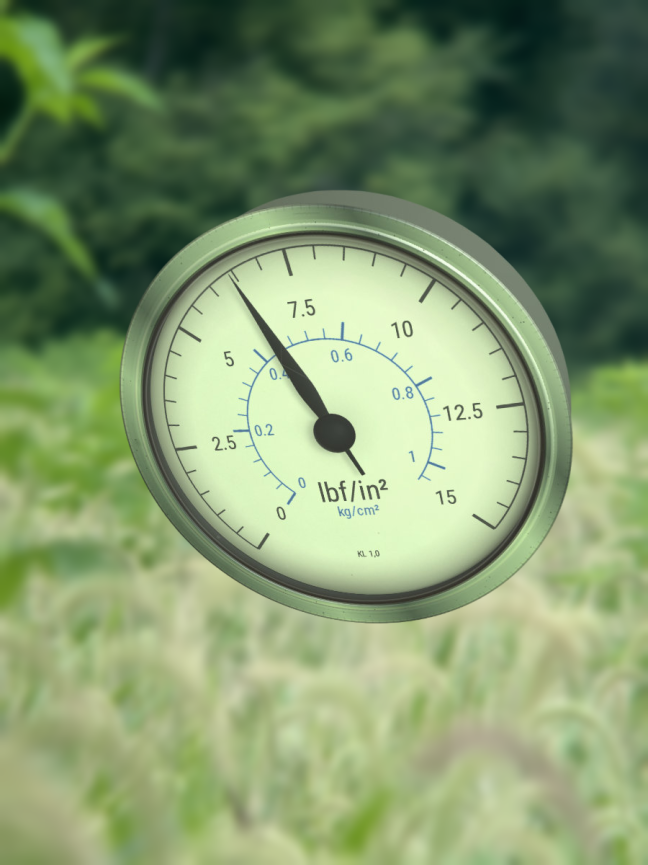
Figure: 6.5 psi
